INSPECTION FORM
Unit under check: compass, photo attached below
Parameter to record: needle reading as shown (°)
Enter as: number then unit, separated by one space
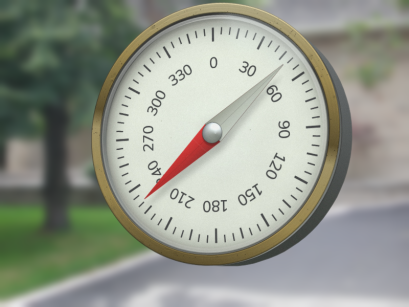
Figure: 230 °
